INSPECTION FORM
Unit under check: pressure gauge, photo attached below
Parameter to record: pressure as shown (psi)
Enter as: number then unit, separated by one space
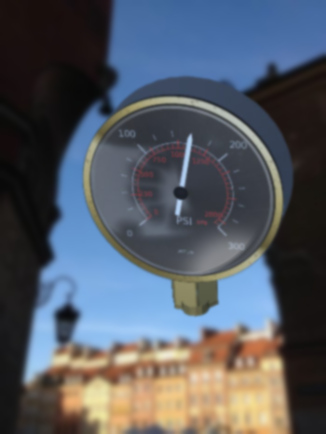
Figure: 160 psi
